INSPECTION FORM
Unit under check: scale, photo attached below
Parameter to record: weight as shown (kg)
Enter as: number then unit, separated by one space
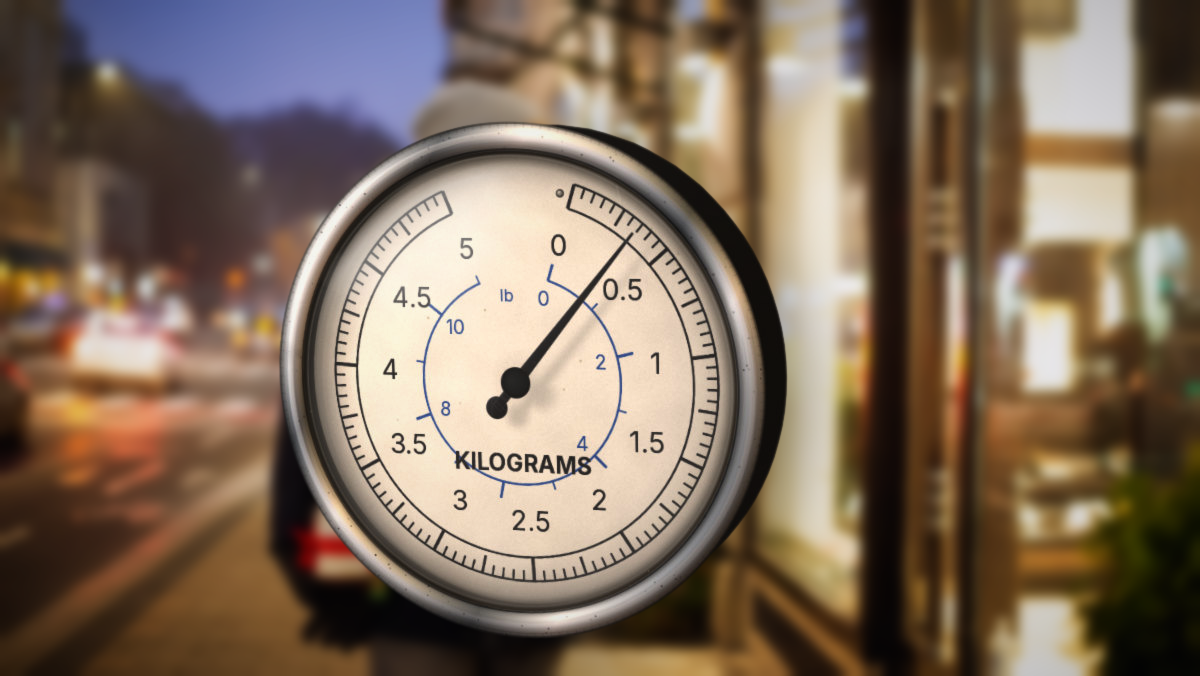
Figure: 0.35 kg
